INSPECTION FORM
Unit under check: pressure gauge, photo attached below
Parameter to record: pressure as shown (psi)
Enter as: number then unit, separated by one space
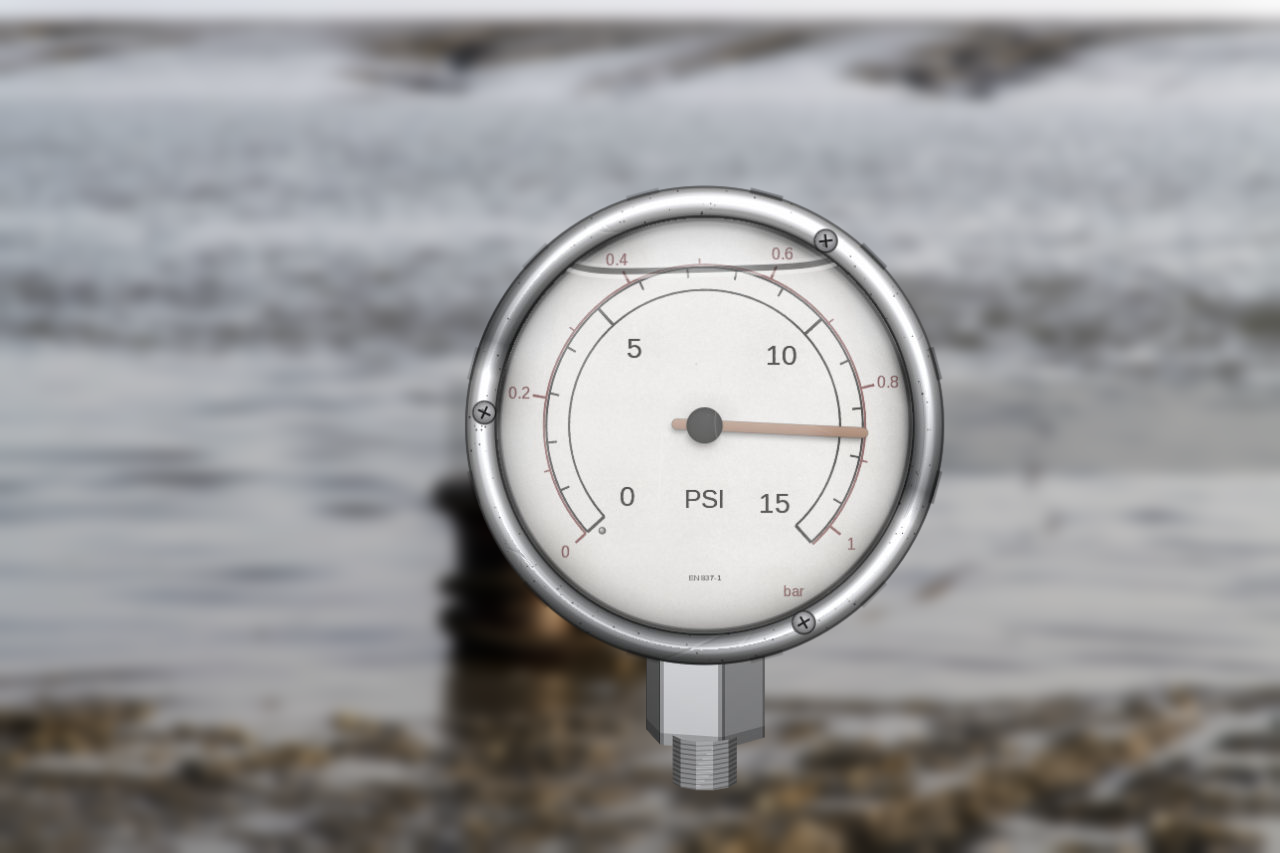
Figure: 12.5 psi
